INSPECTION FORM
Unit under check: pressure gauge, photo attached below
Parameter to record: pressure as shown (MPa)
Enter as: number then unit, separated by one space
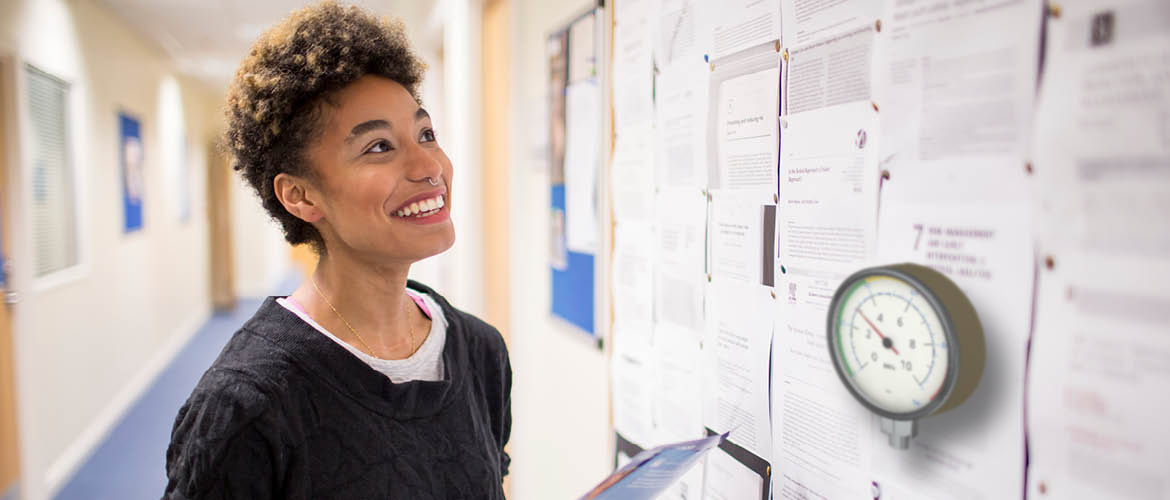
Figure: 3 MPa
